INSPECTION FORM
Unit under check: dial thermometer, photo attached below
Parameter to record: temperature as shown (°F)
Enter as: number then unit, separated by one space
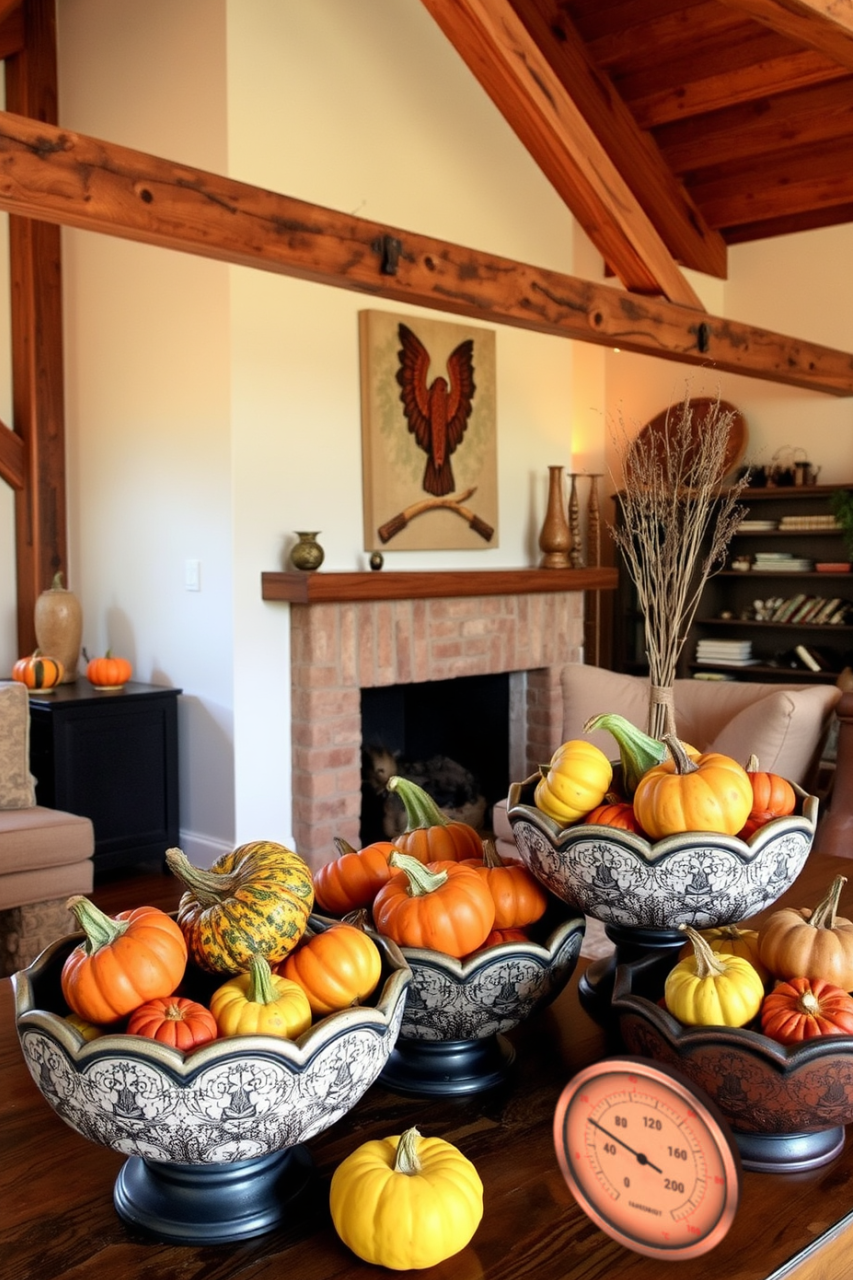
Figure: 60 °F
